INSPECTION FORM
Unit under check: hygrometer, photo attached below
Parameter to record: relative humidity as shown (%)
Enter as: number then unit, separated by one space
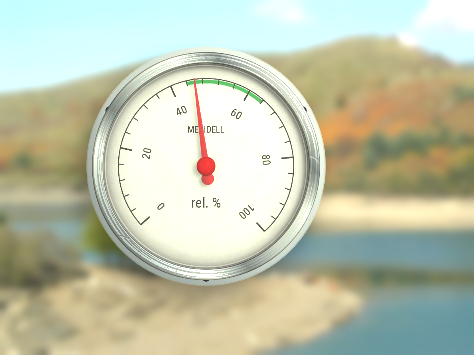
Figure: 46 %
